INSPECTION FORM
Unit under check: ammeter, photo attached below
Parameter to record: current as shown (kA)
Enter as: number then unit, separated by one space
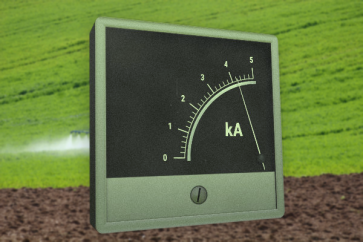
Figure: 4.2 kA
